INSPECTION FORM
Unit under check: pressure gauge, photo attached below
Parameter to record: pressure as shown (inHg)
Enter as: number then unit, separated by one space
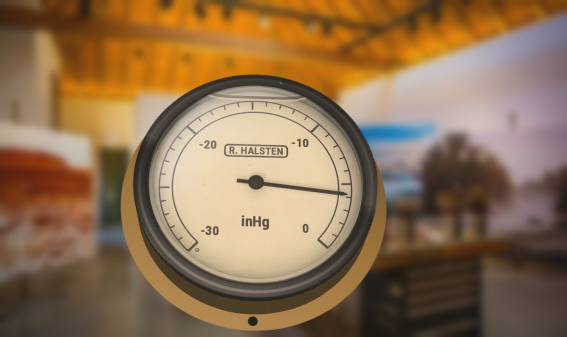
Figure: -4 inHg
